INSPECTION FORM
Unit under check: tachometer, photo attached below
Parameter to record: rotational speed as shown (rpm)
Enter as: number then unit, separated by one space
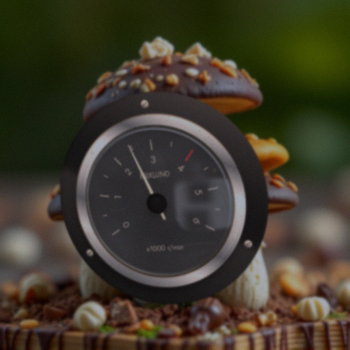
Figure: 2500 rpm
